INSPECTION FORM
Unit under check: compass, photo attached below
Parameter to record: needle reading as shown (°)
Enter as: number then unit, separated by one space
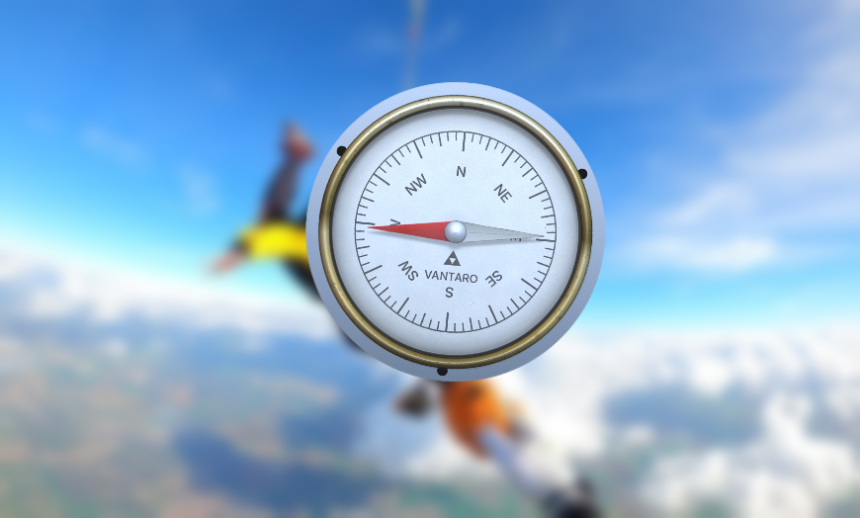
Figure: 267.5 °
